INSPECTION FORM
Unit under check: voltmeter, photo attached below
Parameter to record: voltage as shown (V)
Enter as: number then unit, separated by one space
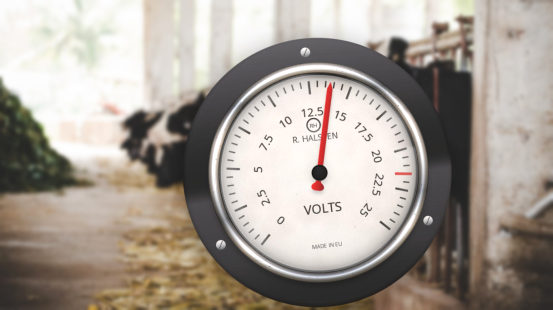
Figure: 13.75 V
